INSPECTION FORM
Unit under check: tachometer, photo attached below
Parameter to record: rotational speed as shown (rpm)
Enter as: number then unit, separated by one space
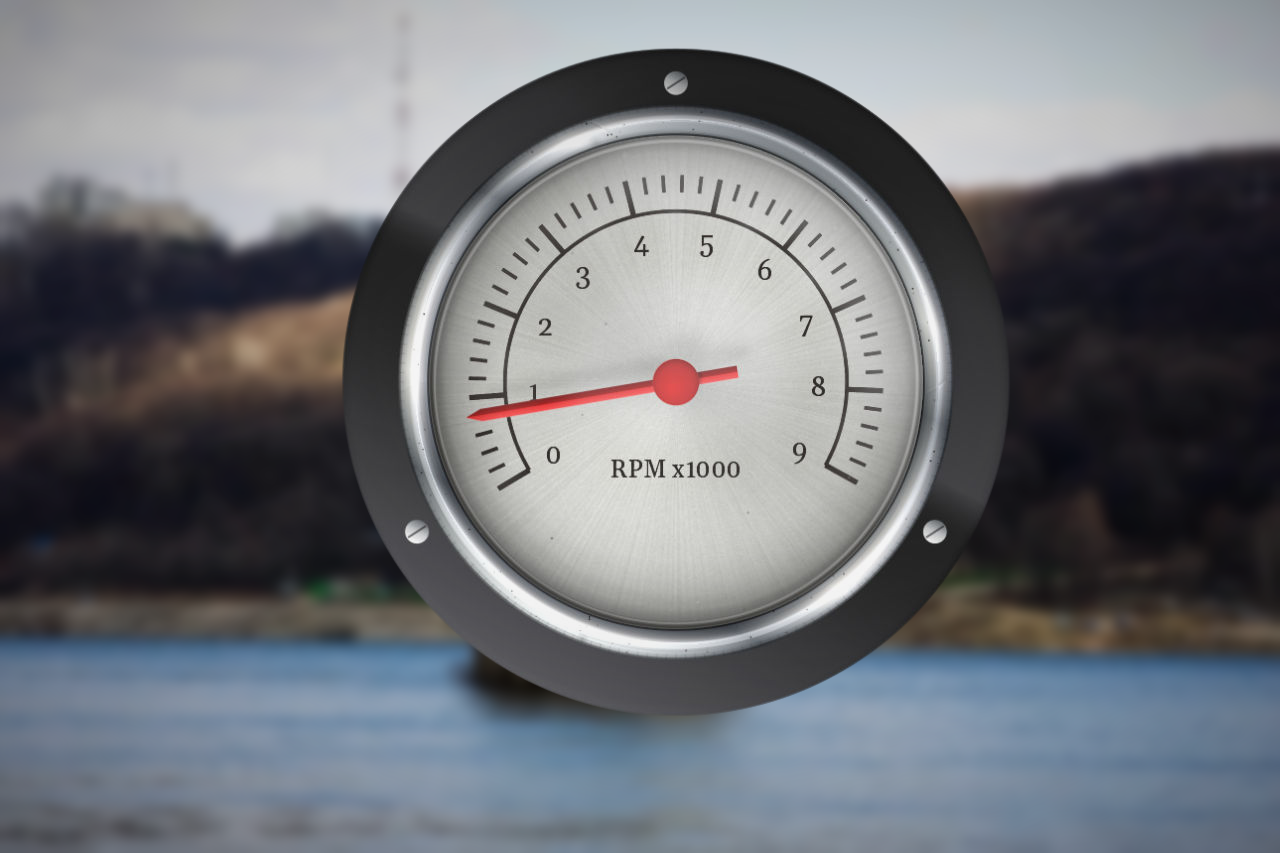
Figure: 800 rpm
